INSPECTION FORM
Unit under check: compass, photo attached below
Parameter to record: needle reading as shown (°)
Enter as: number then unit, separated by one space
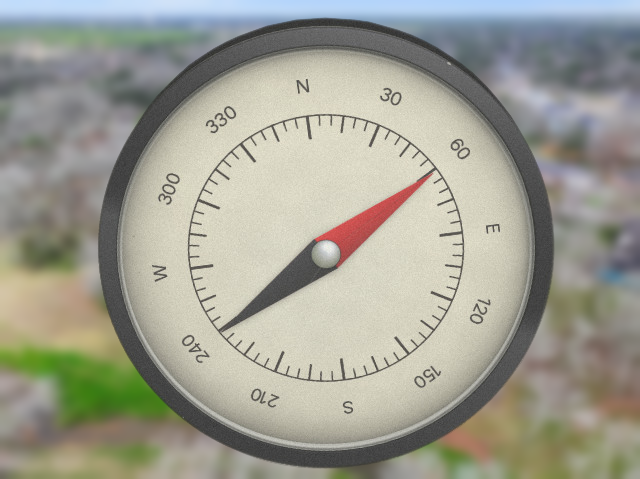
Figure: 60 °
